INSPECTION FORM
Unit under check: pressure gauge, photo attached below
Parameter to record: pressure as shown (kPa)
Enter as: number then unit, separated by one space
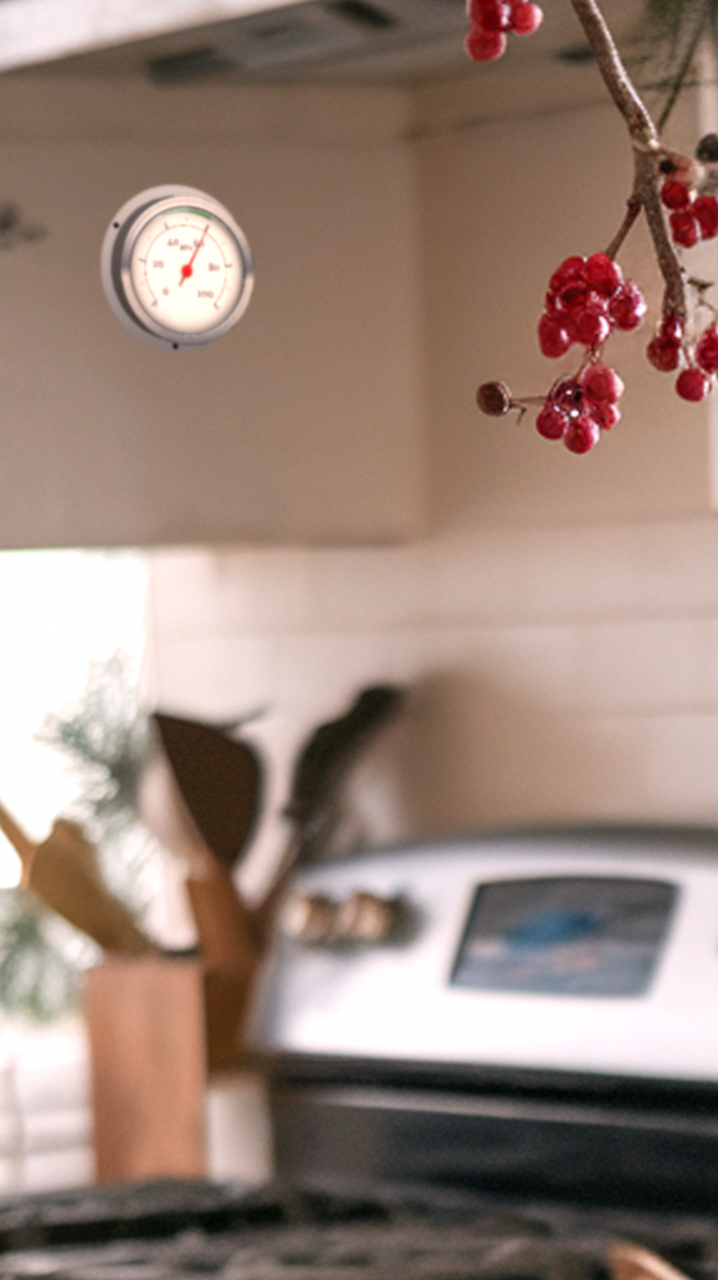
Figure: 60 kPa
